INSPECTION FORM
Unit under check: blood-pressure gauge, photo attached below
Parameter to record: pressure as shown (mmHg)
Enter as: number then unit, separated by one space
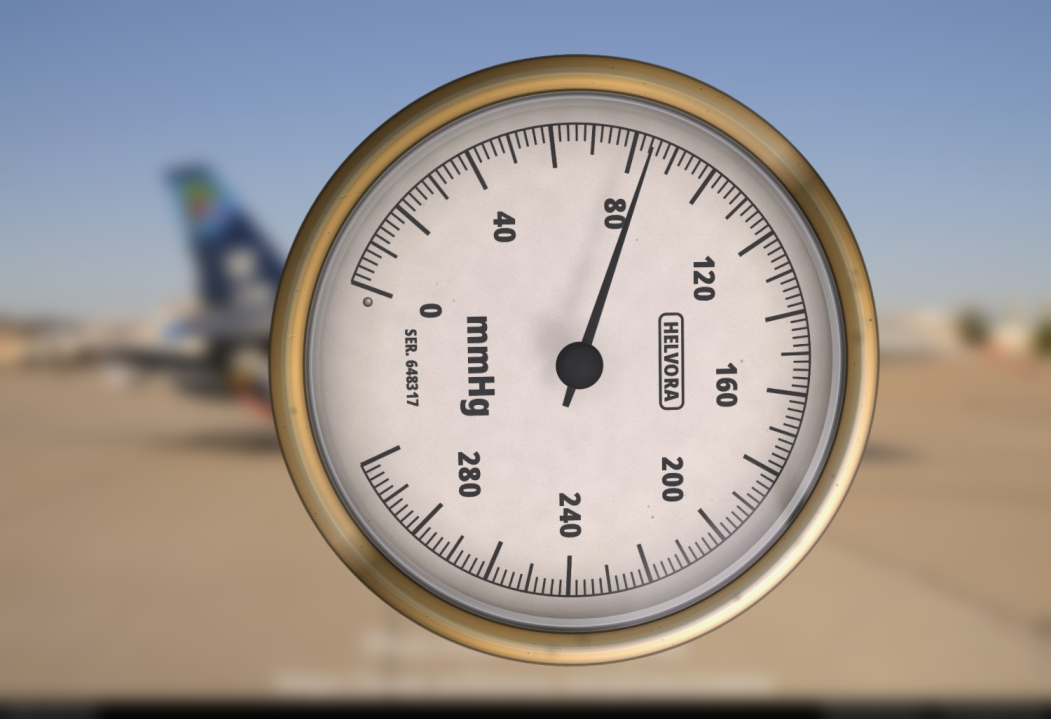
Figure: 84 mmHg
